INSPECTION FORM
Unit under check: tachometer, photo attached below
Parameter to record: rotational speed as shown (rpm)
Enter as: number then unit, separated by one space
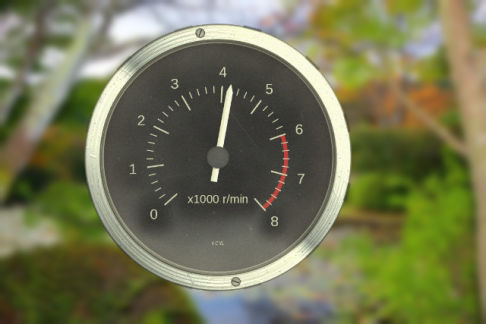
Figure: 4200 rpm
